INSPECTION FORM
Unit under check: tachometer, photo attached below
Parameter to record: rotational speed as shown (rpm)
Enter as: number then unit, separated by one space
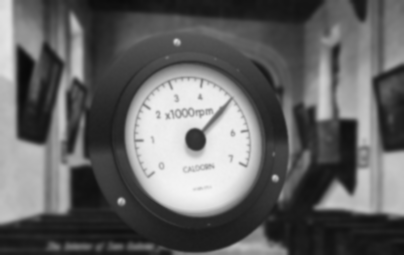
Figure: 5000 rpm
